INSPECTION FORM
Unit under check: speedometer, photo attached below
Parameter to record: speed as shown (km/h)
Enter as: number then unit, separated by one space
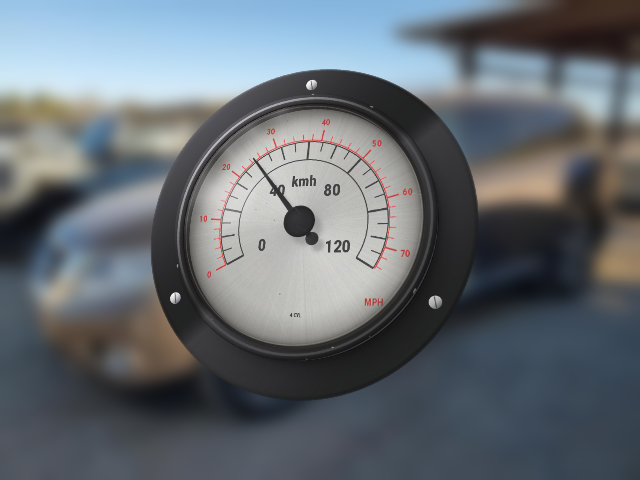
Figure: 40 km/h
